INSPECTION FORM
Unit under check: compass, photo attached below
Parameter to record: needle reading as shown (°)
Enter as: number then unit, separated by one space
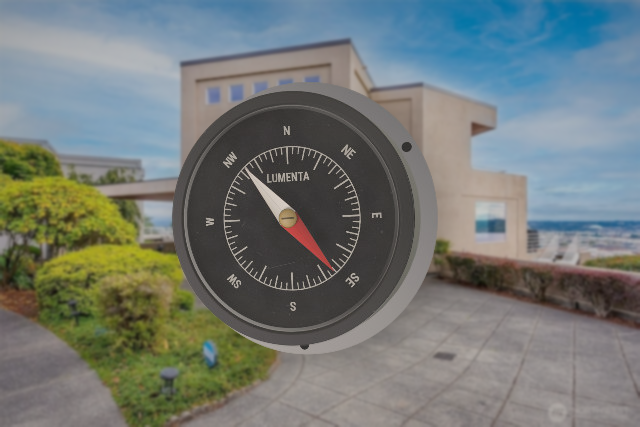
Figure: 140 °
